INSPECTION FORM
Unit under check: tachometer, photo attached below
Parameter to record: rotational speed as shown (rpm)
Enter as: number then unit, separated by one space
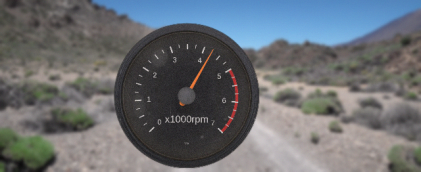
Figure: 4250 rpm
